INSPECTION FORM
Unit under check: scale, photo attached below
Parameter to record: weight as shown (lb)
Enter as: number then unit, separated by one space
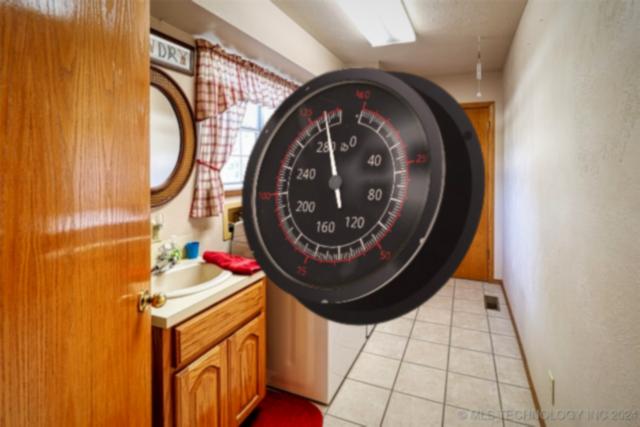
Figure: 290 lb
